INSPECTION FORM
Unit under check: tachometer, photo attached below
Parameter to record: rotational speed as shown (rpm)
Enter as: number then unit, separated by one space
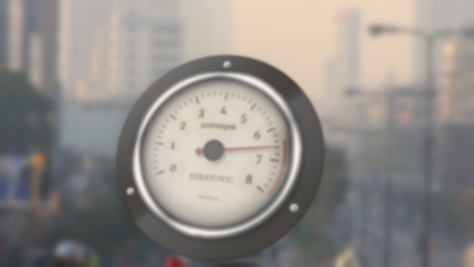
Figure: 6600 rpm
